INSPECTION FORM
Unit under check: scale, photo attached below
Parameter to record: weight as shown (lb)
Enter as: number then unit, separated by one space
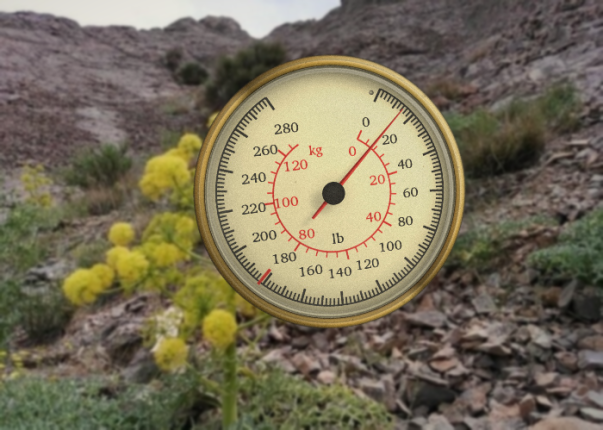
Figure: 14 lb
